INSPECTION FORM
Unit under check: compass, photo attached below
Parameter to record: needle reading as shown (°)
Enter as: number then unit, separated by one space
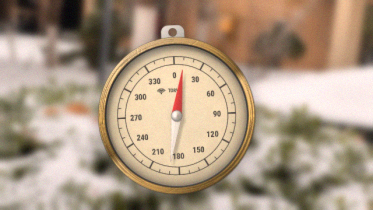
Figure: 10 °
